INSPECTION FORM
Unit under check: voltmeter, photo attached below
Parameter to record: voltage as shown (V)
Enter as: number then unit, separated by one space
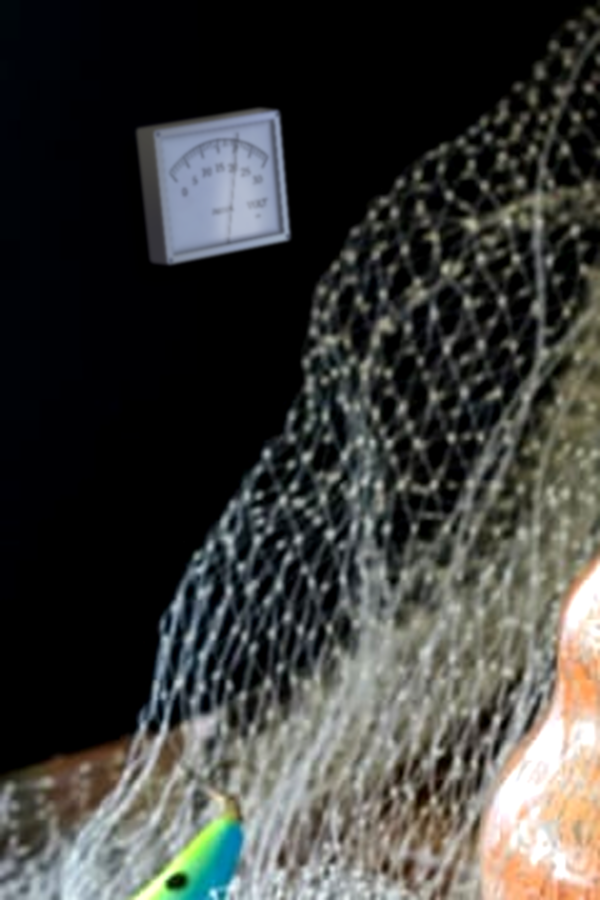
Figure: 20 V
